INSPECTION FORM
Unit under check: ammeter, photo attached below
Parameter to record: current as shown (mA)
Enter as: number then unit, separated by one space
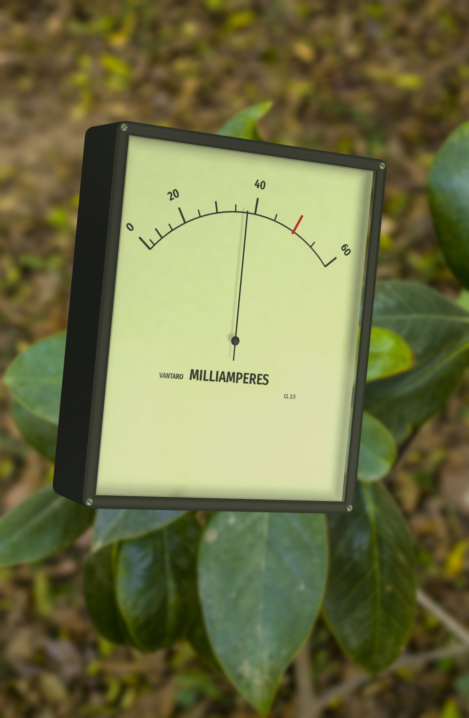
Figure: 37.5 mA
